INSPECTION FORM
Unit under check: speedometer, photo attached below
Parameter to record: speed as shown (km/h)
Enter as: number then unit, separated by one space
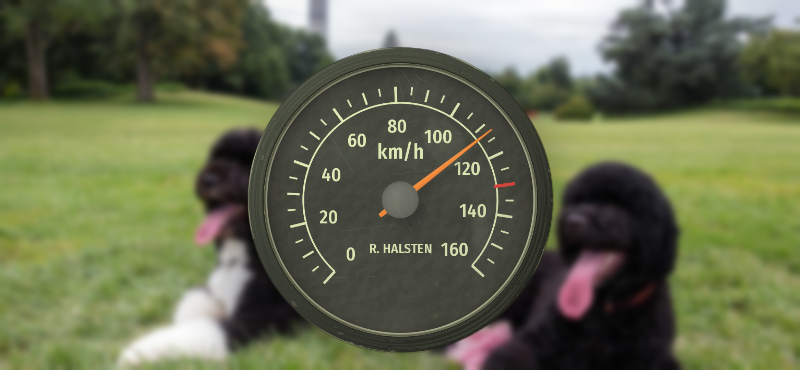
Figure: 112.5 km/h
